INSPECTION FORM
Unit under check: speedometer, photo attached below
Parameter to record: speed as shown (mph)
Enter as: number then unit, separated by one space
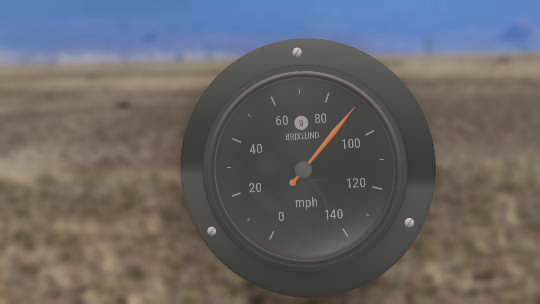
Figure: 90 mph
